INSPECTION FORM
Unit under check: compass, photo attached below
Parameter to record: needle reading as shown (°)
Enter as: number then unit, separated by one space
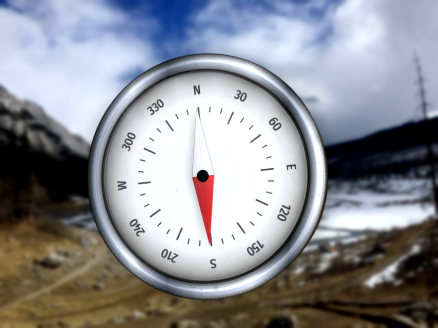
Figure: 180 °
